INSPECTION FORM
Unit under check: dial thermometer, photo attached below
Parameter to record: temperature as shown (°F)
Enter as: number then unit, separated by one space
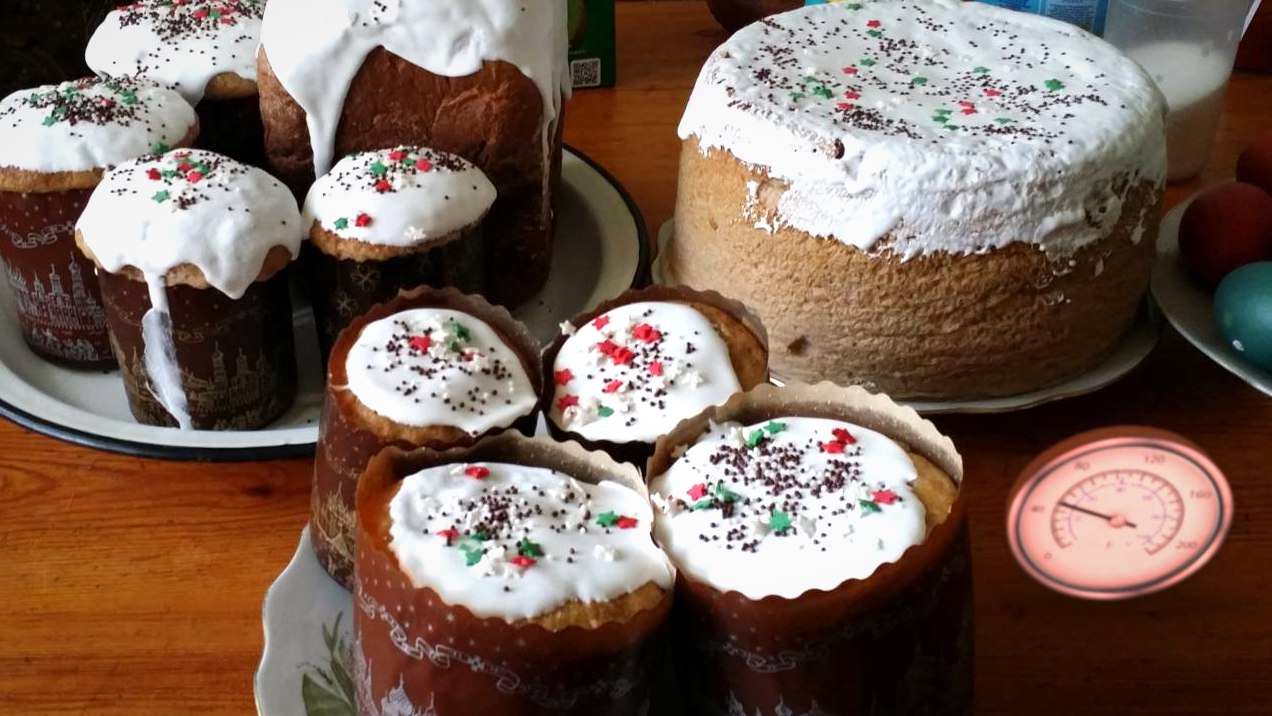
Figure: 50 °F
